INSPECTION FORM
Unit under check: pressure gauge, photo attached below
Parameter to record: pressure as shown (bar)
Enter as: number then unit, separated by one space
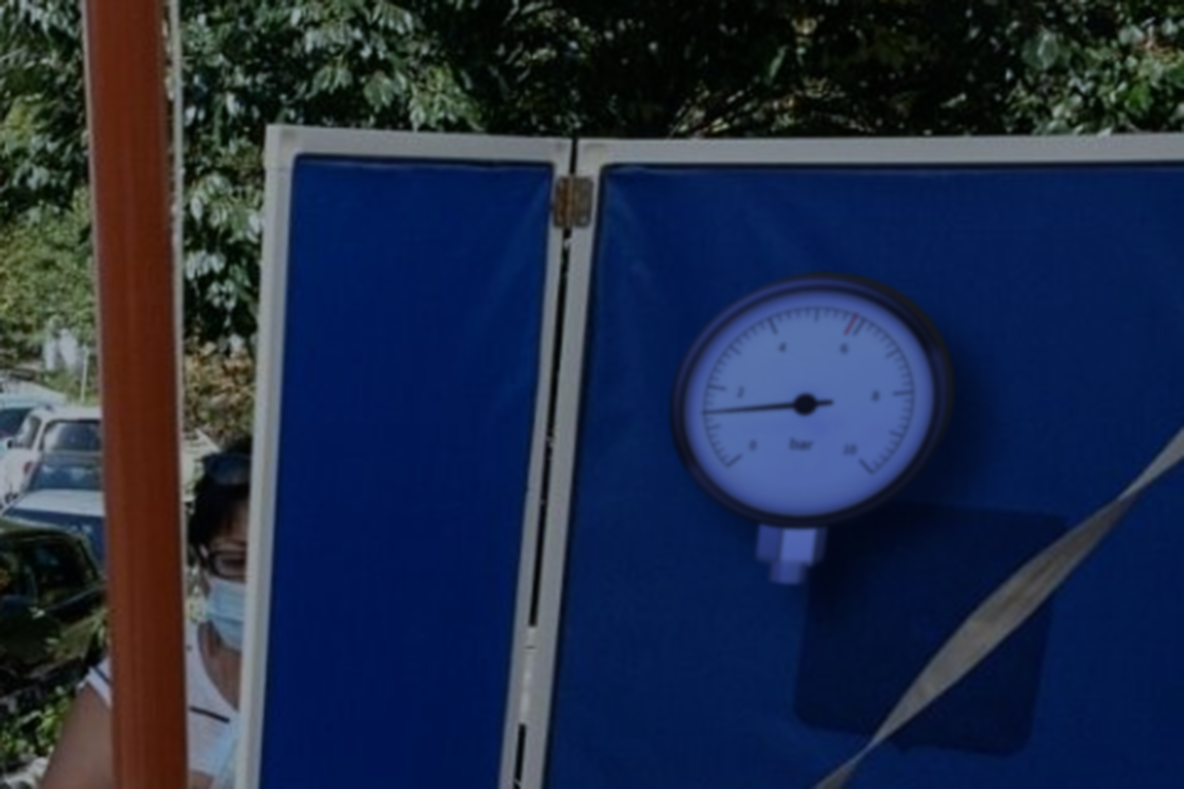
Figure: 1.4 bar
